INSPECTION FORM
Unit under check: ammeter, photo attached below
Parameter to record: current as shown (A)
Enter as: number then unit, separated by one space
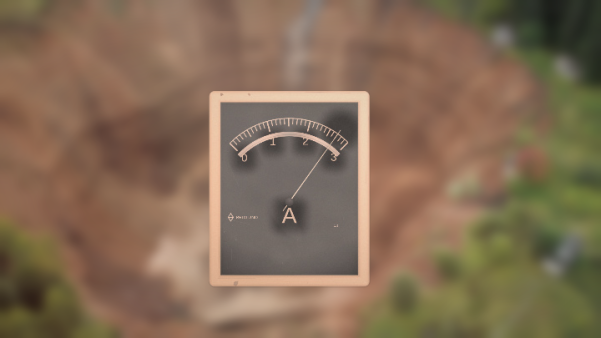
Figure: 2.7 A
